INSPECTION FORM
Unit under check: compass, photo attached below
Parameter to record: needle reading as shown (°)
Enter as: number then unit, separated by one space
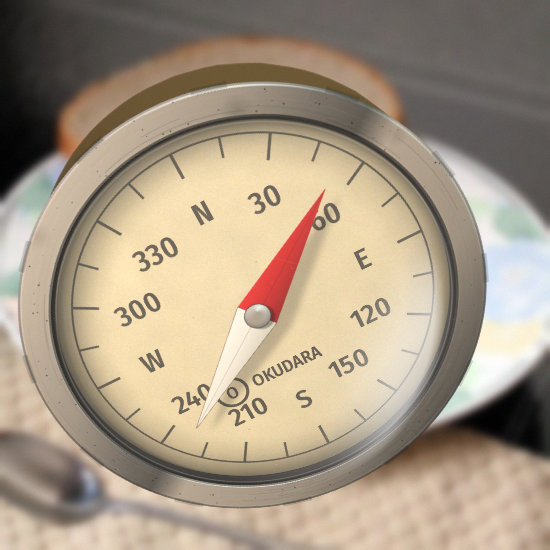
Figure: 52.5 °
